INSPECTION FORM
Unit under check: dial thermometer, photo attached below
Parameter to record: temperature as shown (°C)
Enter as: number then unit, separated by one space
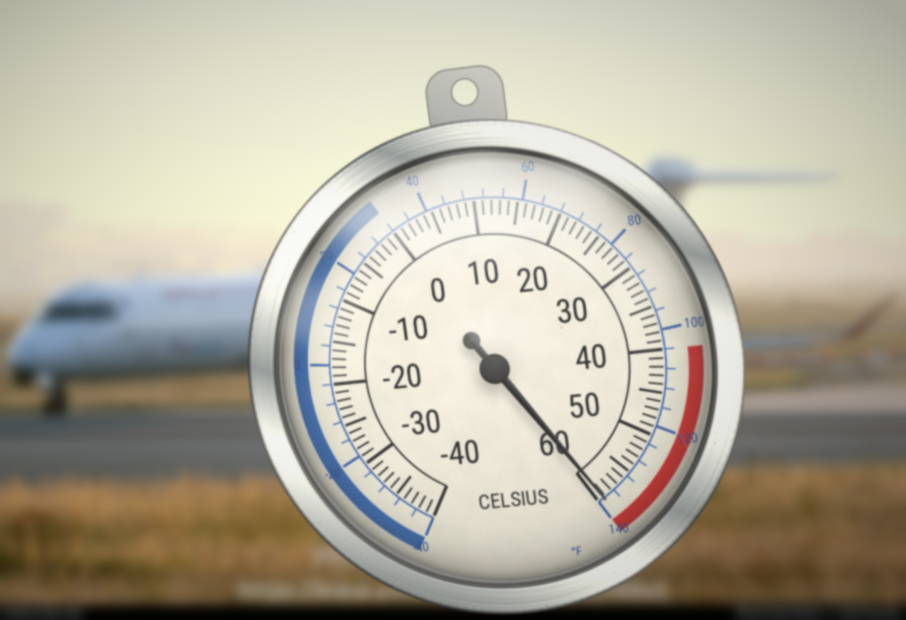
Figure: 59 °C
